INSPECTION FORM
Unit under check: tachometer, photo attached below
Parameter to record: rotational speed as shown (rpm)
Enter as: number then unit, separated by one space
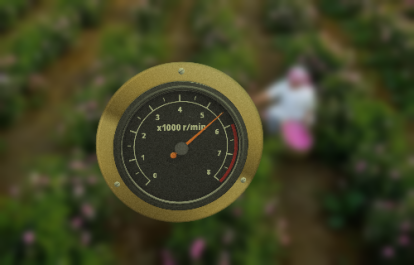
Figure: 5500 rpm
